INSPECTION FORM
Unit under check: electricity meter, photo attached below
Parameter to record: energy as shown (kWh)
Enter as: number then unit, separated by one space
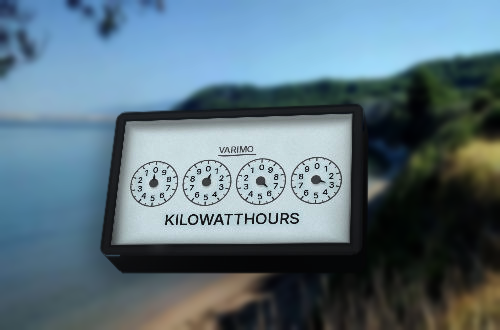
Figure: 63 kWh
